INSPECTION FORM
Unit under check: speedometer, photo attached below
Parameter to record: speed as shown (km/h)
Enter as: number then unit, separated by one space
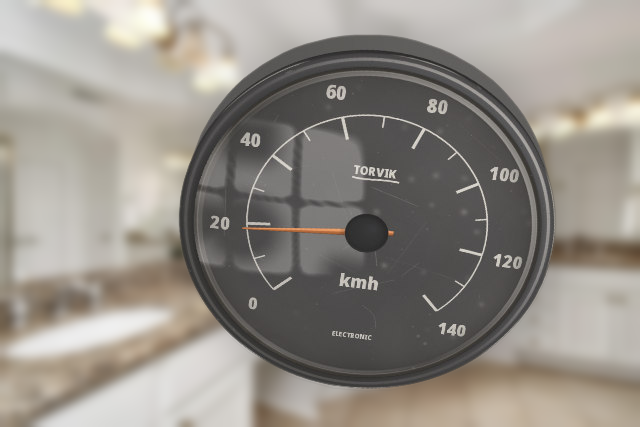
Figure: 20 km/h
